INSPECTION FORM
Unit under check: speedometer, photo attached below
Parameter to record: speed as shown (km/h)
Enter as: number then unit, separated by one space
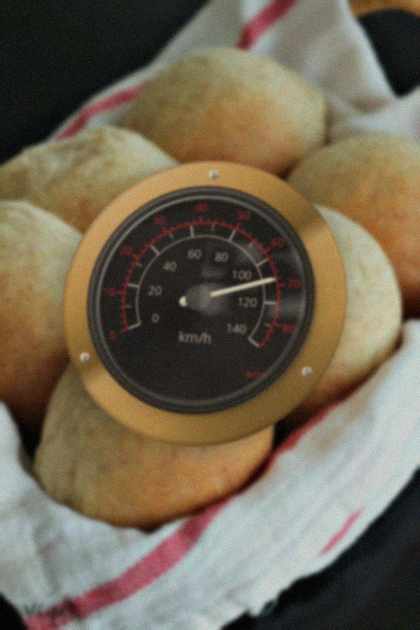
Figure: 110 km/h
